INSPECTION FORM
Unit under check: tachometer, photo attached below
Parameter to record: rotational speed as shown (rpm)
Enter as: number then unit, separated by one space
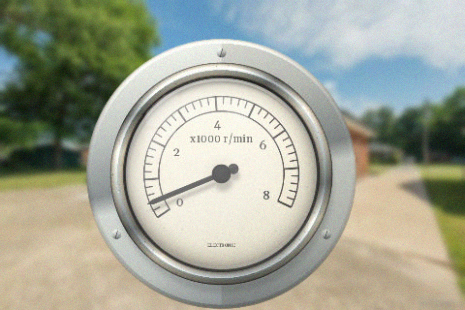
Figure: 400 rpm
